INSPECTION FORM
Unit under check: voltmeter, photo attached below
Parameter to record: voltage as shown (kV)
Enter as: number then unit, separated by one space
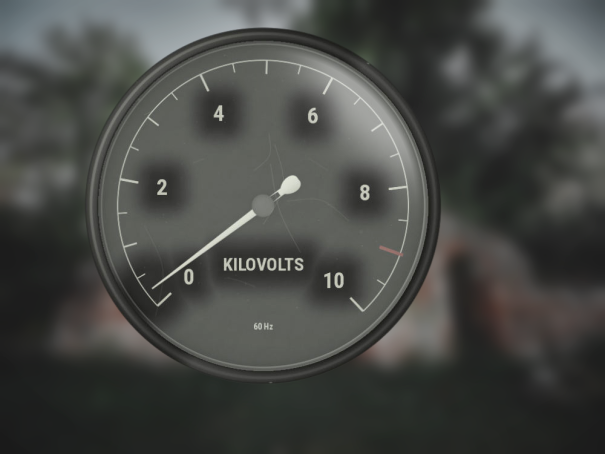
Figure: 0.25 kV
